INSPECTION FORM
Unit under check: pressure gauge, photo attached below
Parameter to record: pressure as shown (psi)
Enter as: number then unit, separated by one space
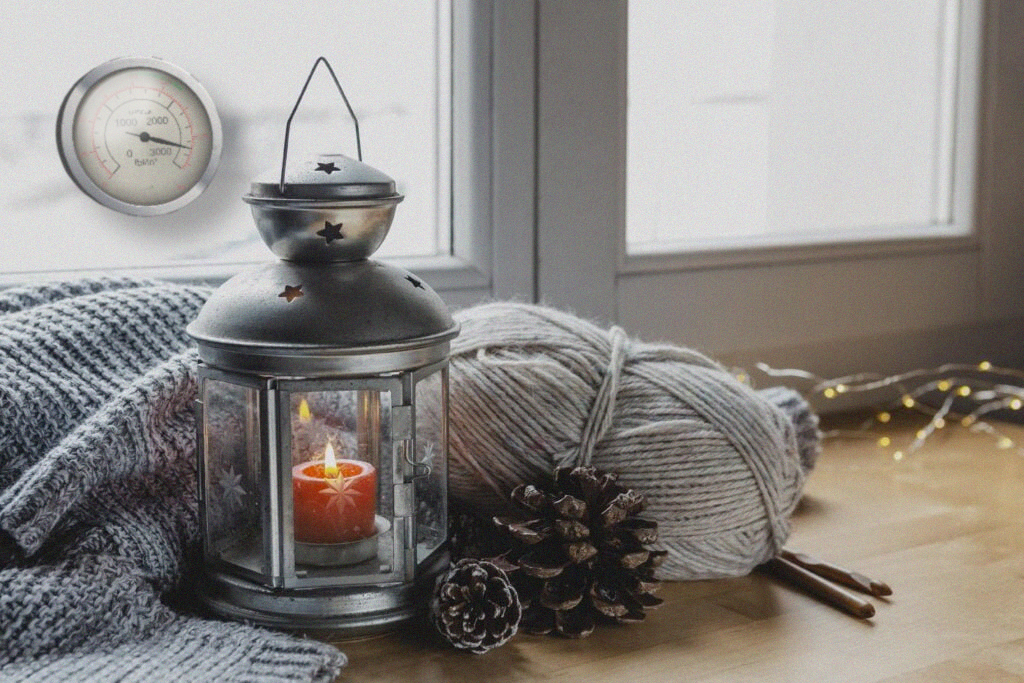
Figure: 2700 psi
